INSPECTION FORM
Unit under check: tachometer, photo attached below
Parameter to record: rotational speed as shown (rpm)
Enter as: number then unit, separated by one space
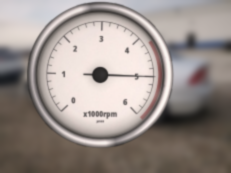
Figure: 5000 rpm
